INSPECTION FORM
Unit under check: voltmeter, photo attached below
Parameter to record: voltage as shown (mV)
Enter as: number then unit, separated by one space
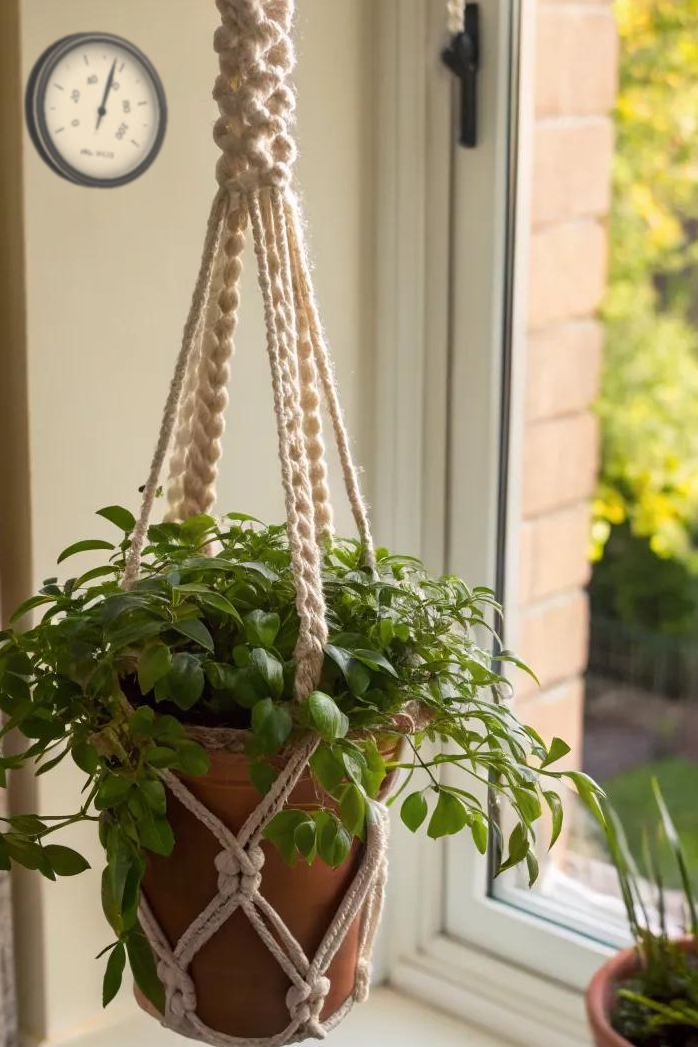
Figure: 55 mV
